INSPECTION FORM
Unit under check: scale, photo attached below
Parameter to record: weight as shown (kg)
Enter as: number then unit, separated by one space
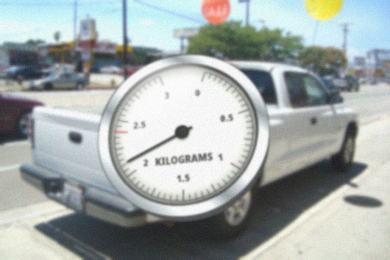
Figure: 2.1 kg
